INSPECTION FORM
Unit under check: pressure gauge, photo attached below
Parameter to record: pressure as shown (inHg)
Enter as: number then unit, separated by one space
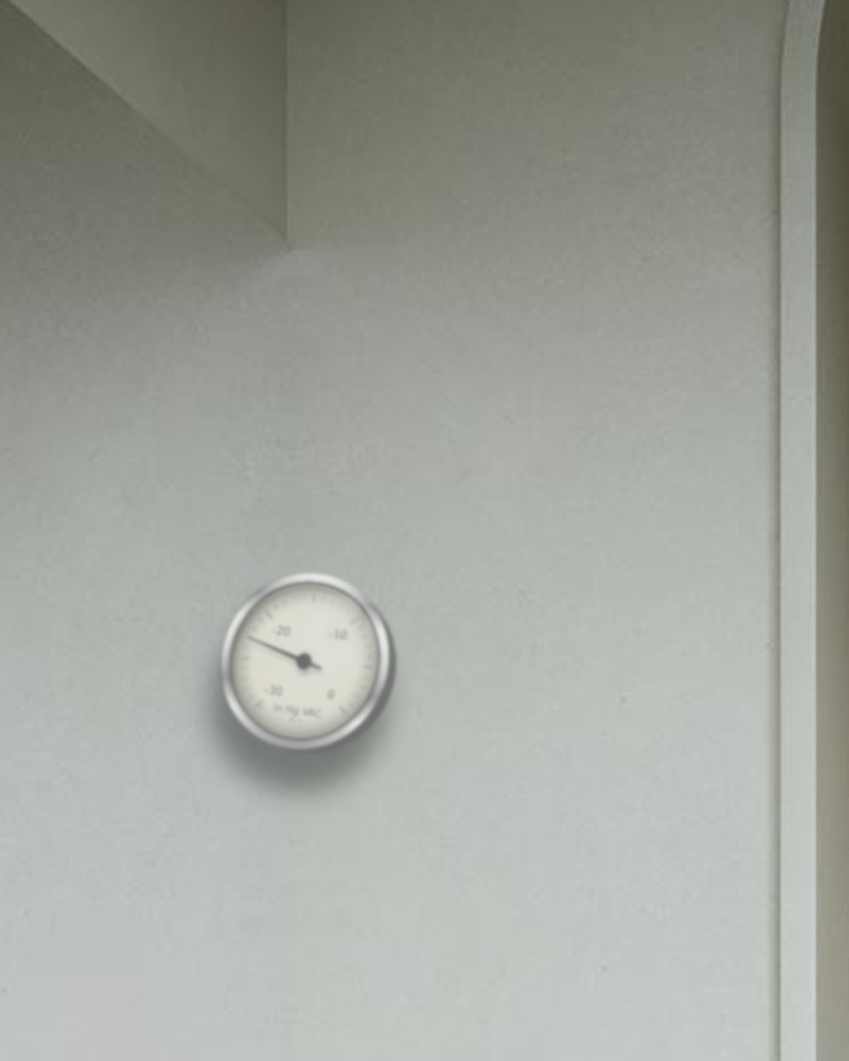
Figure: -23 inHg
